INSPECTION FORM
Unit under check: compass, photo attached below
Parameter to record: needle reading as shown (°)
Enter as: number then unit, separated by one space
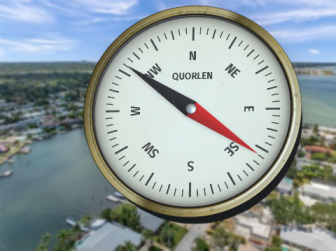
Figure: 125 °
